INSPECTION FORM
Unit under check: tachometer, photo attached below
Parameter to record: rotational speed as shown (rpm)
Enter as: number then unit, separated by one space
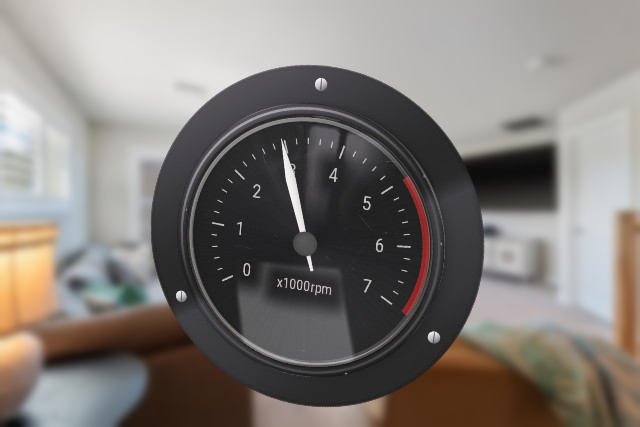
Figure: 3000 rpm
